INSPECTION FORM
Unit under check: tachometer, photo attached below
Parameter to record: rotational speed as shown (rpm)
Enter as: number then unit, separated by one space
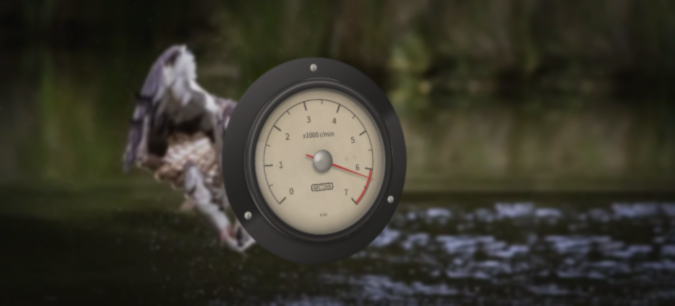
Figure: 6250 rpm
